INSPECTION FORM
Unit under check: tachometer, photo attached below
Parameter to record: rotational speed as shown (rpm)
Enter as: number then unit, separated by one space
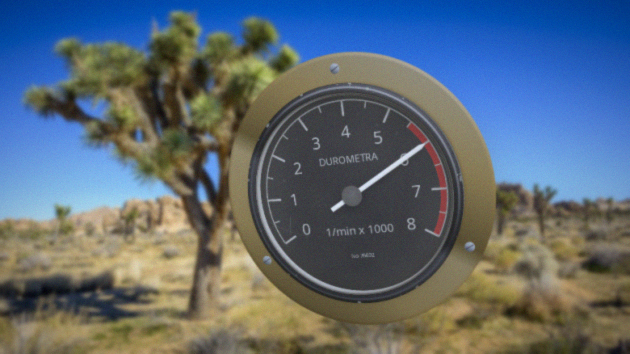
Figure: 6000 rpm
